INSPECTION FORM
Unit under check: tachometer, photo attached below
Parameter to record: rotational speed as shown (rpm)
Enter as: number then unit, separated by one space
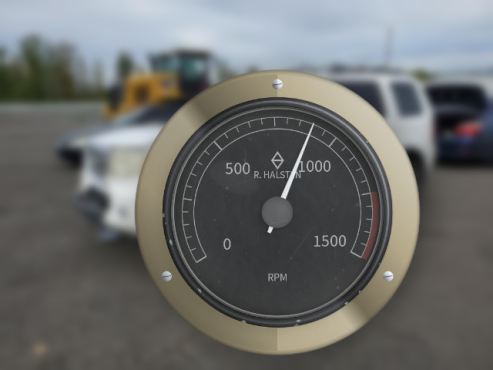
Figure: 900 rpm
